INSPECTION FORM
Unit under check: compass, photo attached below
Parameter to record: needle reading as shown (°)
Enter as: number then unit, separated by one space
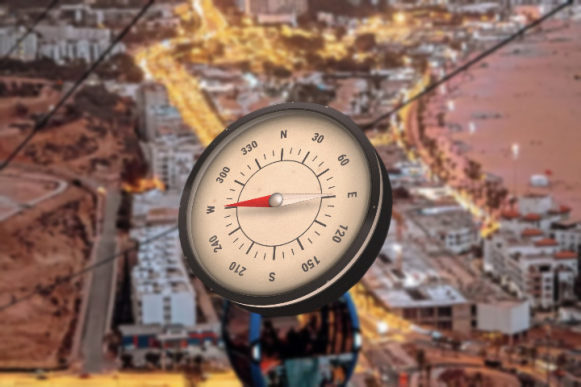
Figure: 270 °
